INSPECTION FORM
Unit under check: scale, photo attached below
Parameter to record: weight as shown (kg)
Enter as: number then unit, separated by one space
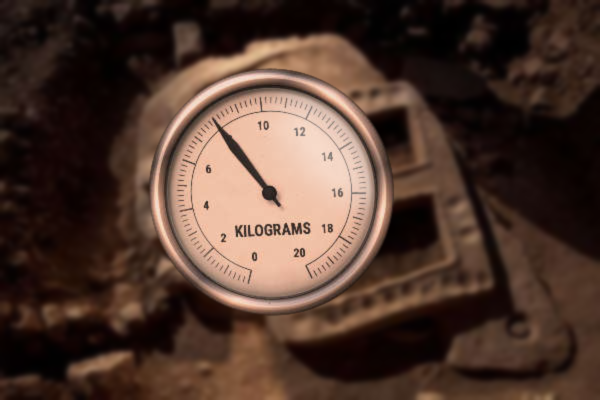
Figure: 8 kg
